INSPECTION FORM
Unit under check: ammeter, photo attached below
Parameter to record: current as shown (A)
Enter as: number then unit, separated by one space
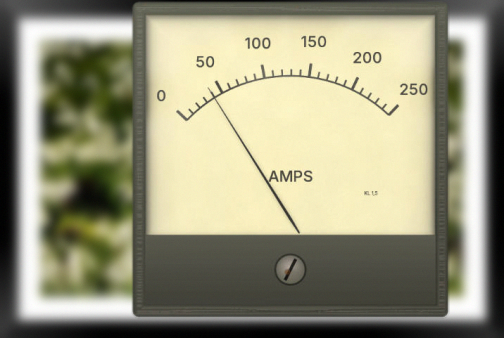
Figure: 40 A
